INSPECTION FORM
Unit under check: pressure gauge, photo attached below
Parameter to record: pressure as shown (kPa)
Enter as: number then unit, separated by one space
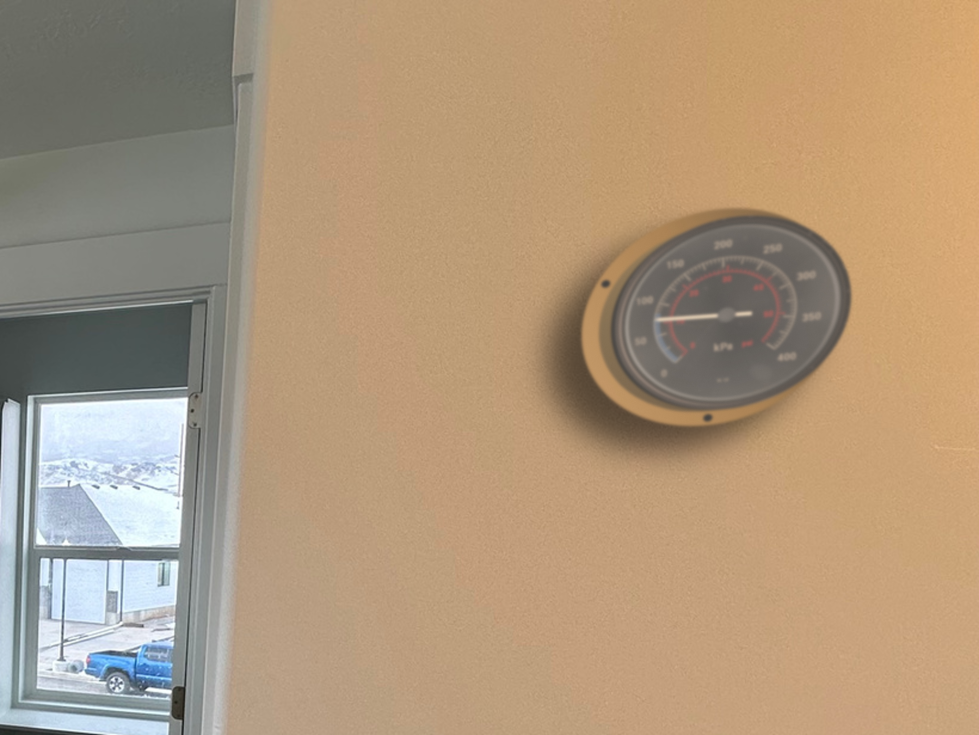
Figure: 75 kPa
